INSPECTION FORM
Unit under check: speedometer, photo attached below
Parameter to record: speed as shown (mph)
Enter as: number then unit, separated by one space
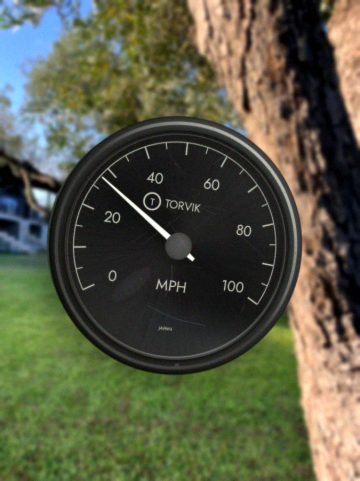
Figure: 27.5 mph
